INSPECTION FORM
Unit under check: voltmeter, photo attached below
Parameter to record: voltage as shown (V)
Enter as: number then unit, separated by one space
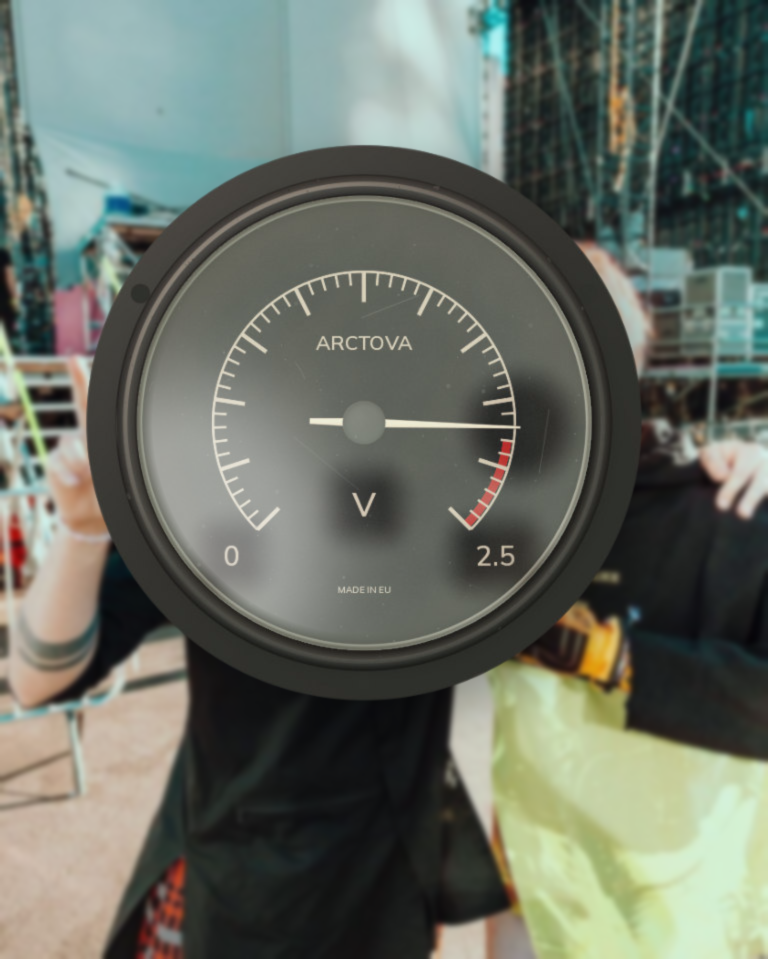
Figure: 2.1 V
